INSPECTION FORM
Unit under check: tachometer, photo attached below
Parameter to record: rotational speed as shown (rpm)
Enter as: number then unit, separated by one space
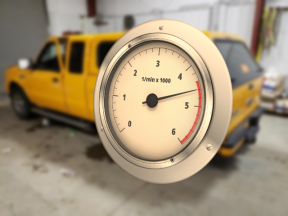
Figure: 4600 rpm
